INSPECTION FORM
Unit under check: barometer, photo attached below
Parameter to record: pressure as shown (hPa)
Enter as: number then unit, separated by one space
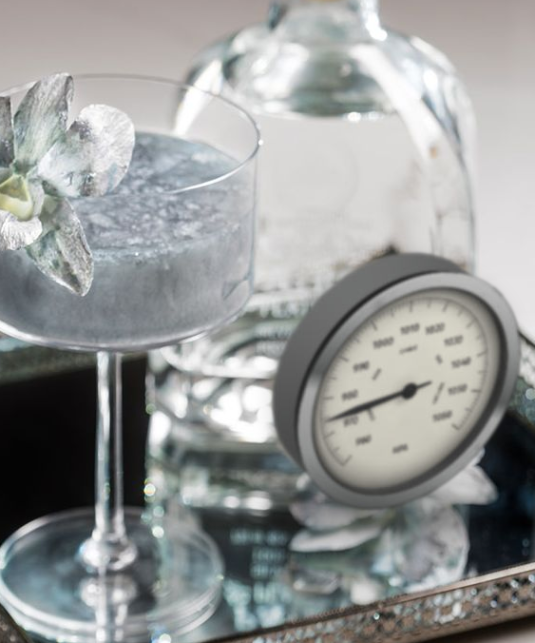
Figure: 975 hPa
